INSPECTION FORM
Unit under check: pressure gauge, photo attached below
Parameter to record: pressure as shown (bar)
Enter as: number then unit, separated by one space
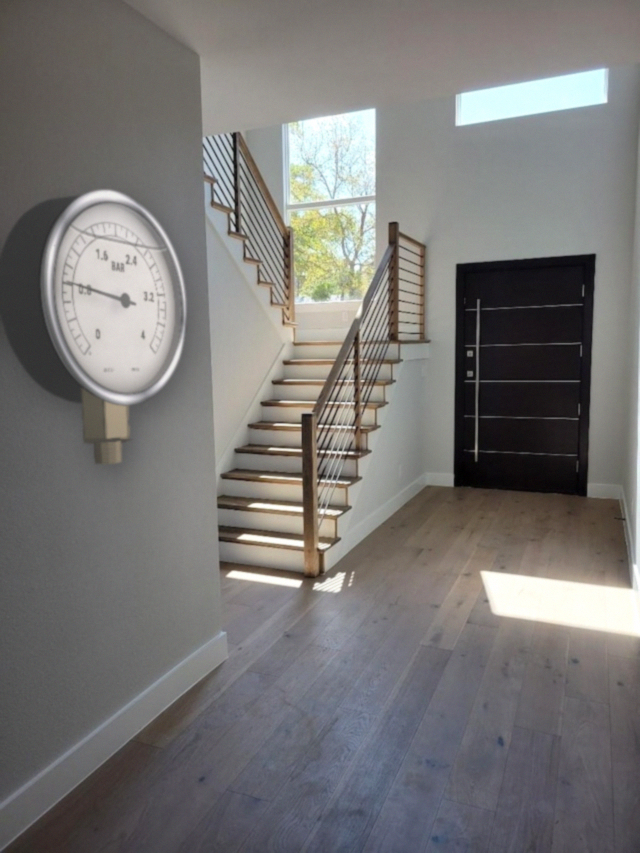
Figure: 0.8 bar
